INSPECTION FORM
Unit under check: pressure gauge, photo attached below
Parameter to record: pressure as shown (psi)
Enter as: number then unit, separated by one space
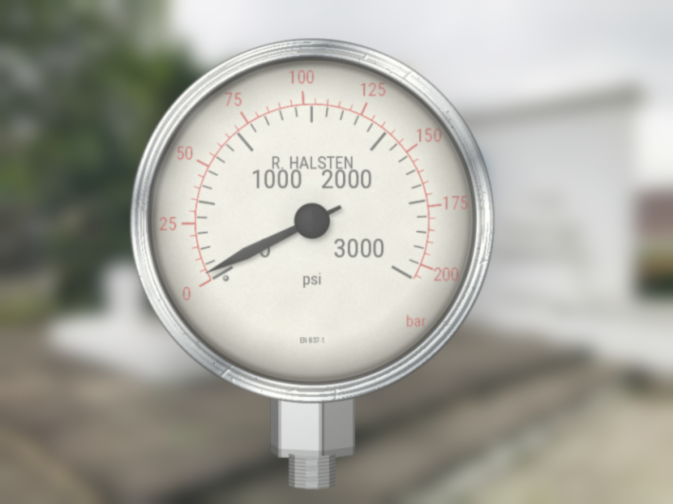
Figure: 50 psi
